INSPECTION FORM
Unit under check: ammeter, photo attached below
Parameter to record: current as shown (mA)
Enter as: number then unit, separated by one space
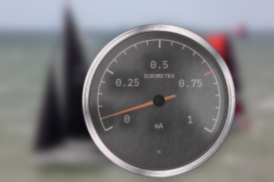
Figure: 0.05 mA
